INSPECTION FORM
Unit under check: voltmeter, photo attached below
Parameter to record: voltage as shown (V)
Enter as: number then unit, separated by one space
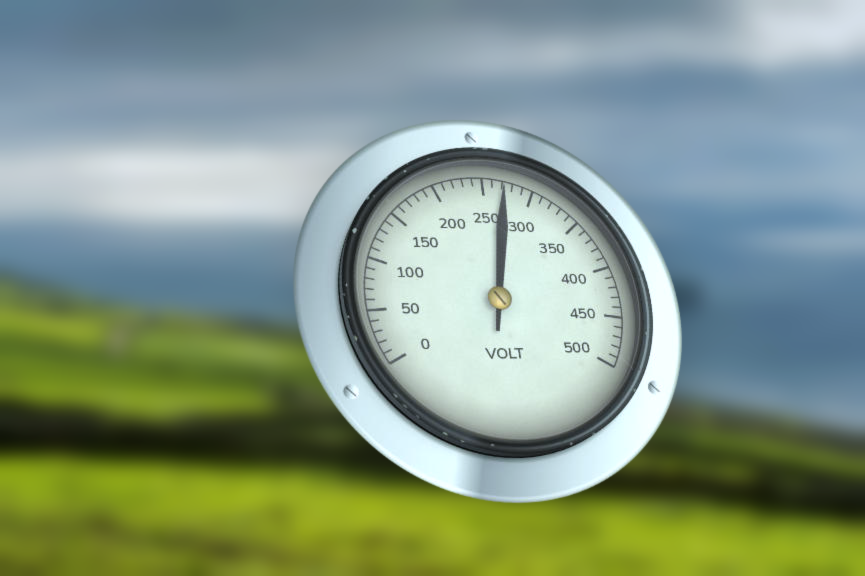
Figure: 270 V
